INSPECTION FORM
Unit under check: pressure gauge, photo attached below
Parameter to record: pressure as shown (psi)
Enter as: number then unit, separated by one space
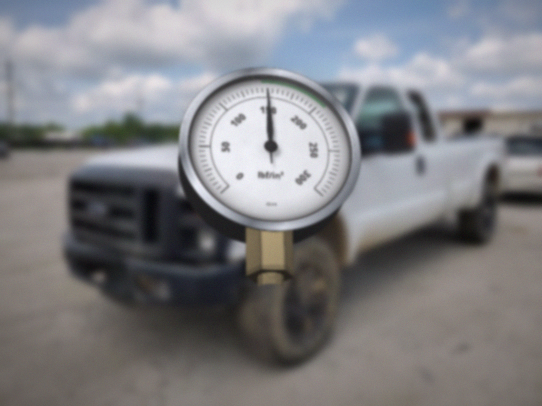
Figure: 150 psi
